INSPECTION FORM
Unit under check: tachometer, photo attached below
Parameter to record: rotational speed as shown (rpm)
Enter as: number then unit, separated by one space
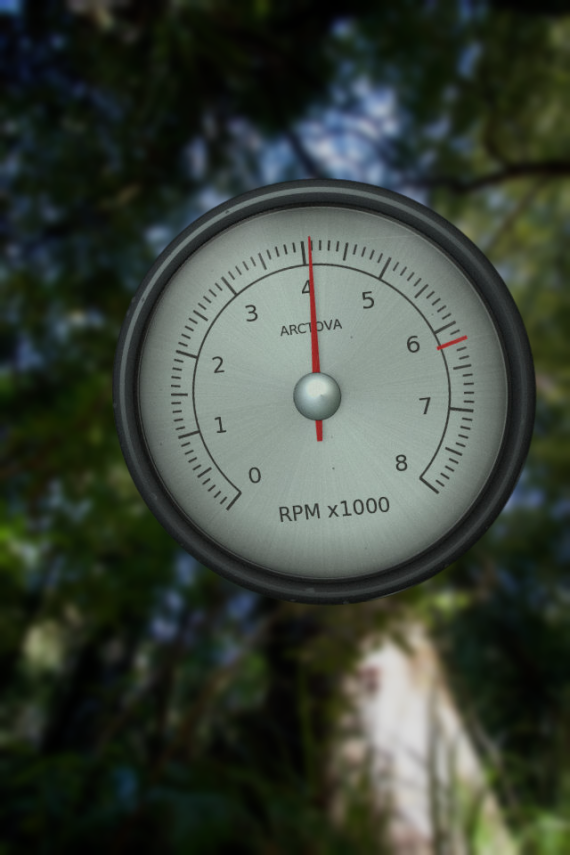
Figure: 4100 rpm
